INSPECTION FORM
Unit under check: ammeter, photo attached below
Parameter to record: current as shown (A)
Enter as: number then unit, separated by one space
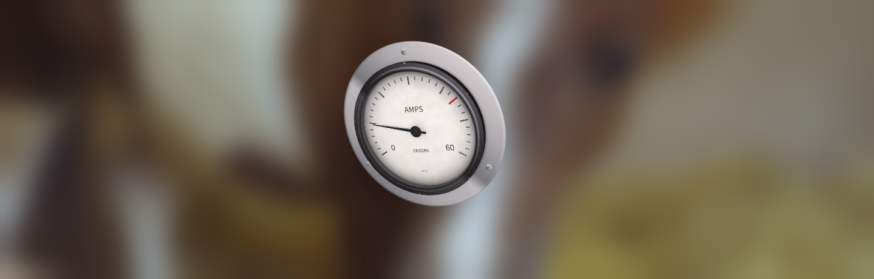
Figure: 10 A
